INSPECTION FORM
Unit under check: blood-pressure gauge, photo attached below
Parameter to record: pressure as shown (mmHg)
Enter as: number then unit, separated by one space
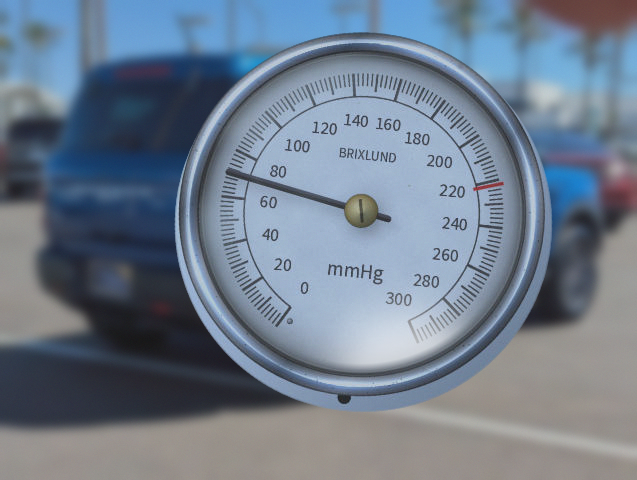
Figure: 70 mmHg
